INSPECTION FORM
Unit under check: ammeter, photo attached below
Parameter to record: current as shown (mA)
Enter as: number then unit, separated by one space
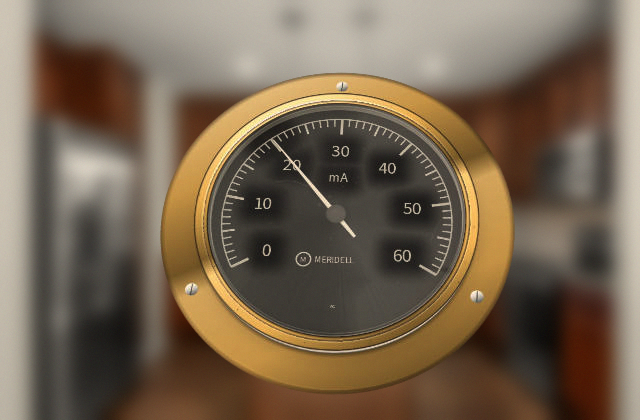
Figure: 20 mA
